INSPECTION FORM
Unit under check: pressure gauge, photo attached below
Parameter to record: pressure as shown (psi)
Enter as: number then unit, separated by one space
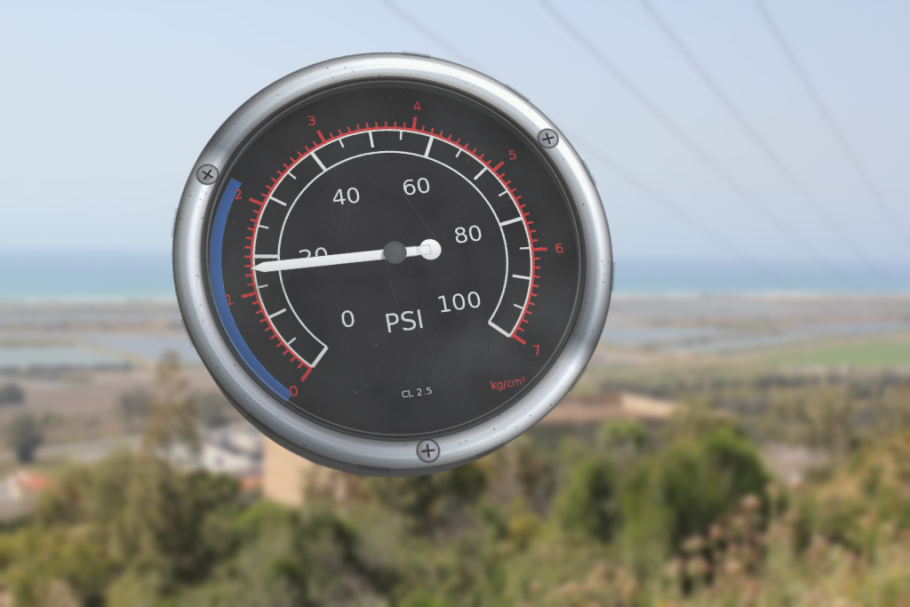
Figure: 17.5 psi
